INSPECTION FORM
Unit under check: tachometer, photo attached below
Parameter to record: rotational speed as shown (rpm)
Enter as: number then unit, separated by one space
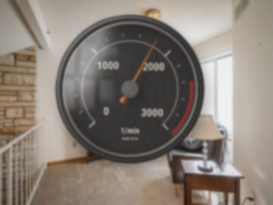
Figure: 1800 rpm
